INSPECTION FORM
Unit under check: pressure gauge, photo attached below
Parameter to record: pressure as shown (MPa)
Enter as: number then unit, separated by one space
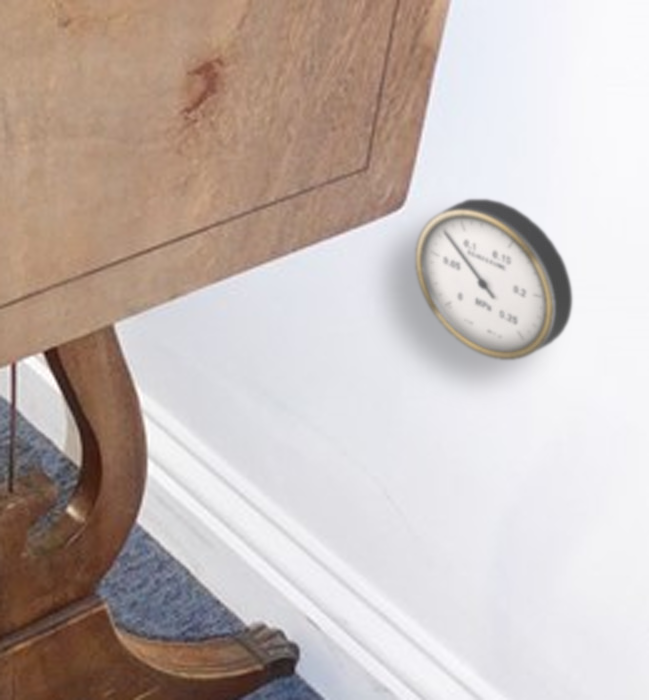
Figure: 0.08 MPa
